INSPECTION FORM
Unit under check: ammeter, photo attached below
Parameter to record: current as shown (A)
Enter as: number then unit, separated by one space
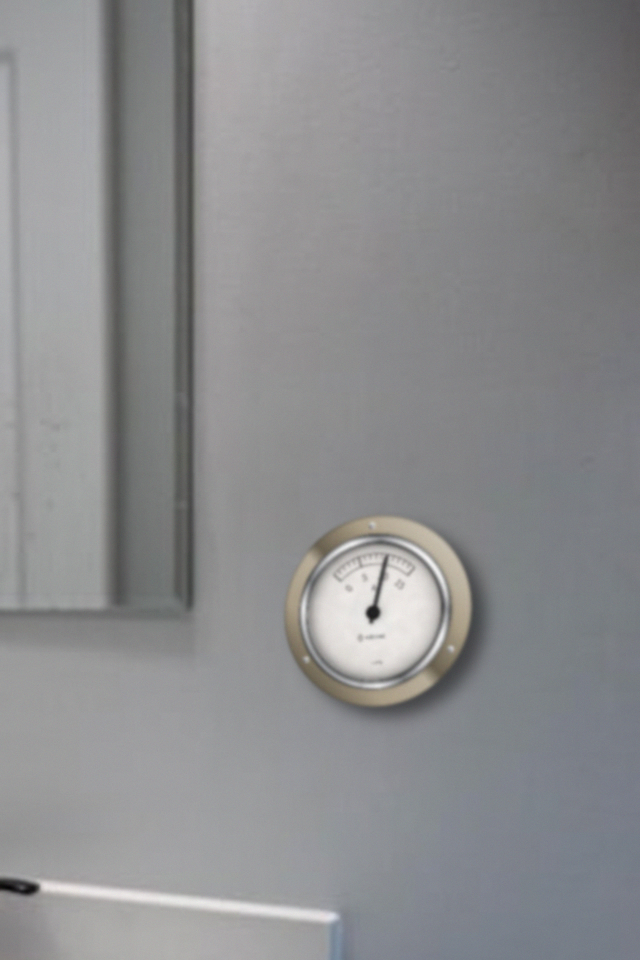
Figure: 10 A
